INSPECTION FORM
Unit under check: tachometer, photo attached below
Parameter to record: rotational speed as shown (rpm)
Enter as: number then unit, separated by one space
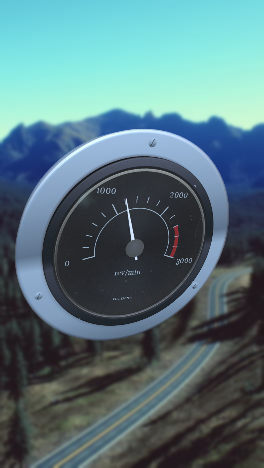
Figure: 1200 rpm
